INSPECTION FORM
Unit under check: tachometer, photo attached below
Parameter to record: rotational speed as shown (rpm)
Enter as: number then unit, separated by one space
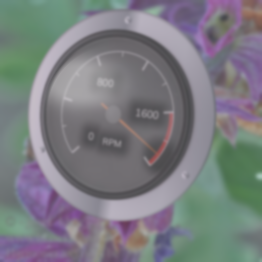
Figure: 1900 rpm
